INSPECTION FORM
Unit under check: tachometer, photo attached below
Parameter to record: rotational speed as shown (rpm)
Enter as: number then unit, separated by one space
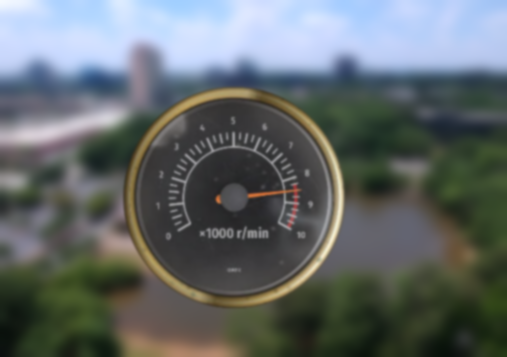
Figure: 8500 rpm
